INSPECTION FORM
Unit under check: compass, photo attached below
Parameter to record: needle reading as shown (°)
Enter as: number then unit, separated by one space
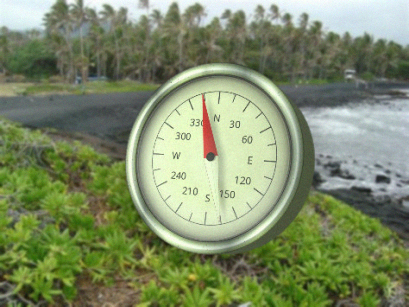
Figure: 345 °
